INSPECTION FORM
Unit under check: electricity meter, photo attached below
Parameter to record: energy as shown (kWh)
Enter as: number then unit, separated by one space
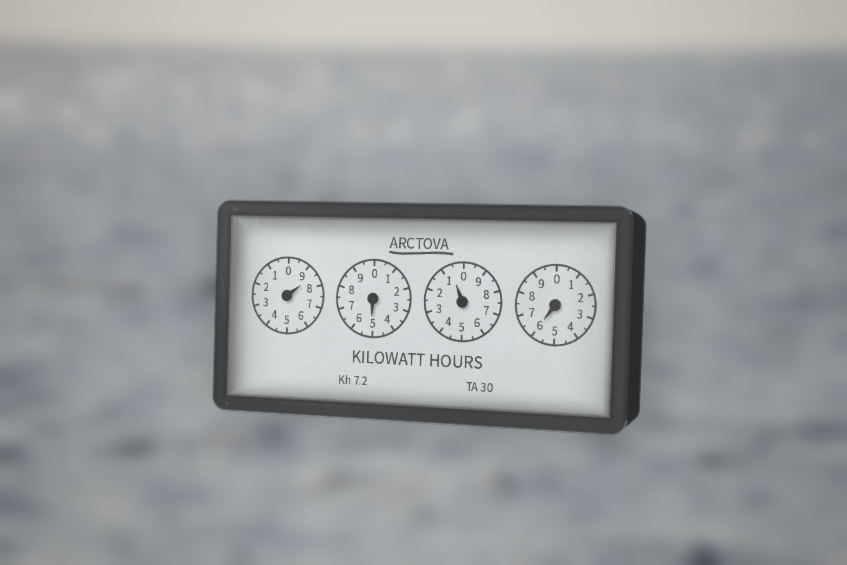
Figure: 8506 kWh
